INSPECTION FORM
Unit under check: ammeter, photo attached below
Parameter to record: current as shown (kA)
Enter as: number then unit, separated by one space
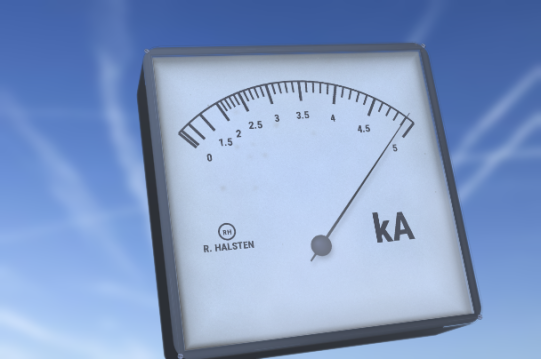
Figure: 4.9 kA
